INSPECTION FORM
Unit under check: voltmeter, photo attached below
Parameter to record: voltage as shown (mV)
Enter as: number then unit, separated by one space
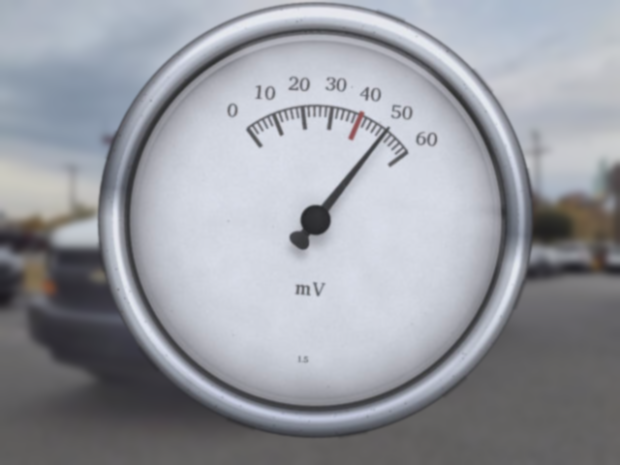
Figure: 50 mV
